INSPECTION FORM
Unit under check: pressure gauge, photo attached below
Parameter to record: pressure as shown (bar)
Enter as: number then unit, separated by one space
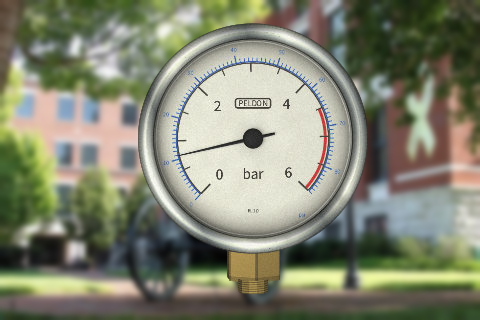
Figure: 0.75 bar
